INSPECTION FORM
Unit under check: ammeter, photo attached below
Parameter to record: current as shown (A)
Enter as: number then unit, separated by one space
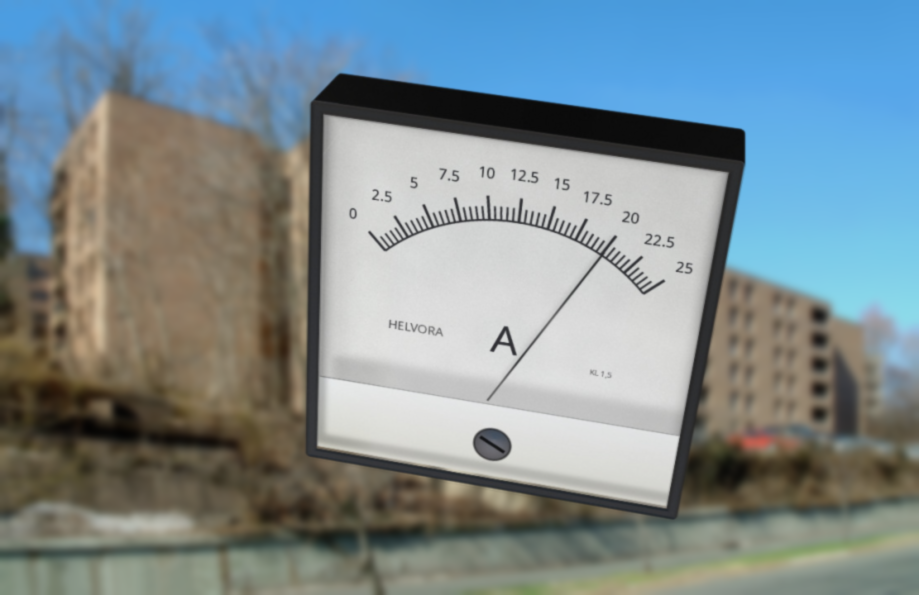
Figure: 20 A
